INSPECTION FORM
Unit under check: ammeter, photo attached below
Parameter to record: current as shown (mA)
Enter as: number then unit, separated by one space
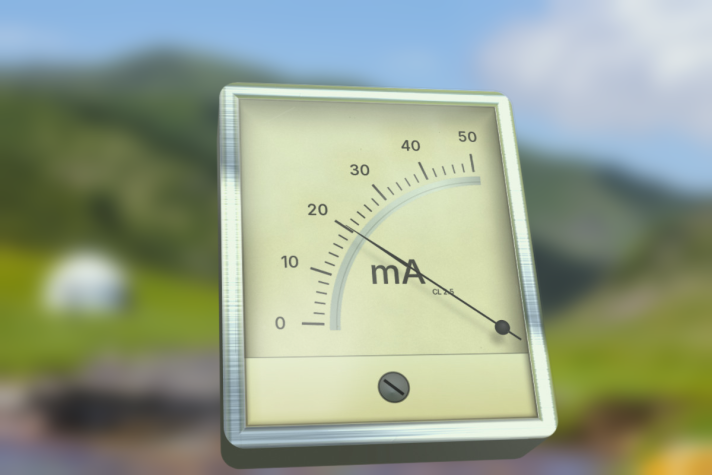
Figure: 20 mA
